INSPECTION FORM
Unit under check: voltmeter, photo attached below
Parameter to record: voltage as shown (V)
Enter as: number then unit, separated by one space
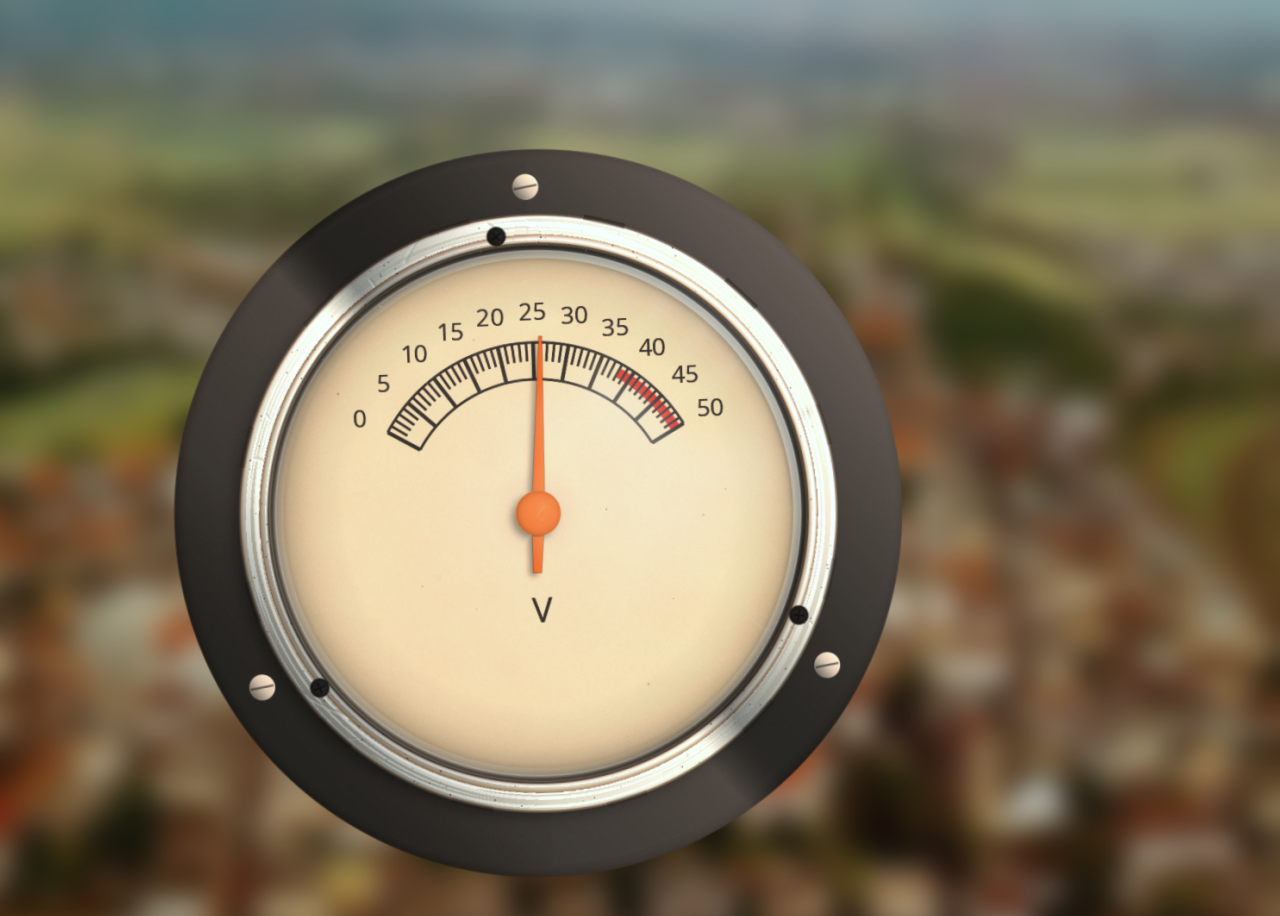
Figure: 26 V
